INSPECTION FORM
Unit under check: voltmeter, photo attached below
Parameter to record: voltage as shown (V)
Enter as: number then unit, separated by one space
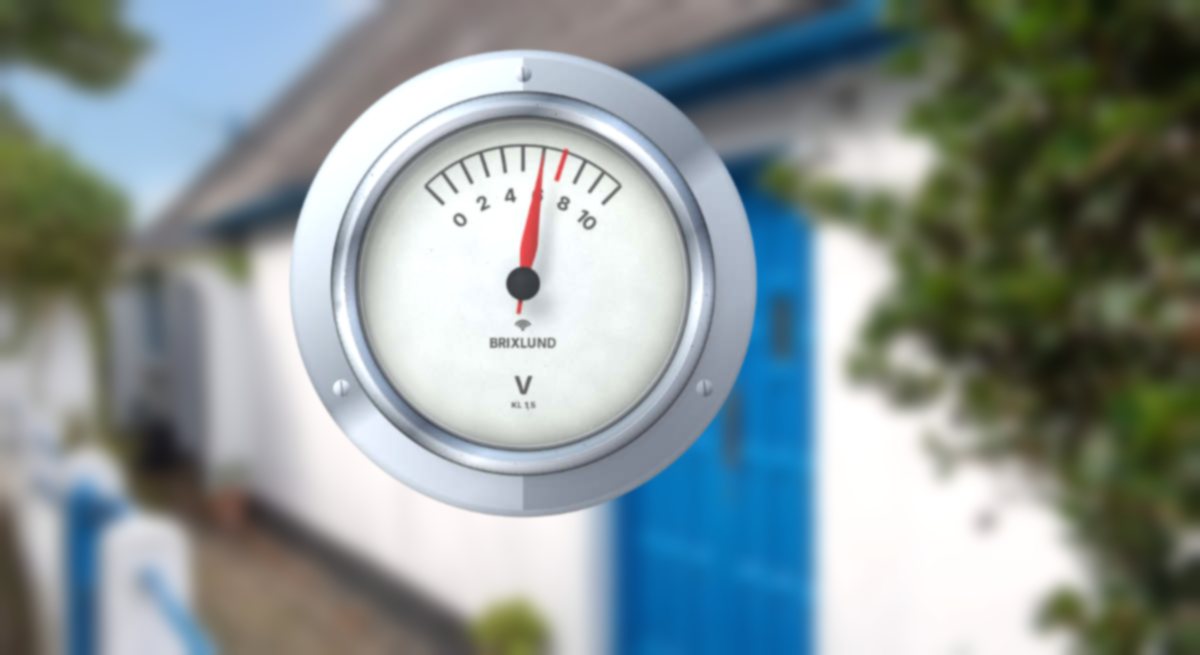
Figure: 6 V
